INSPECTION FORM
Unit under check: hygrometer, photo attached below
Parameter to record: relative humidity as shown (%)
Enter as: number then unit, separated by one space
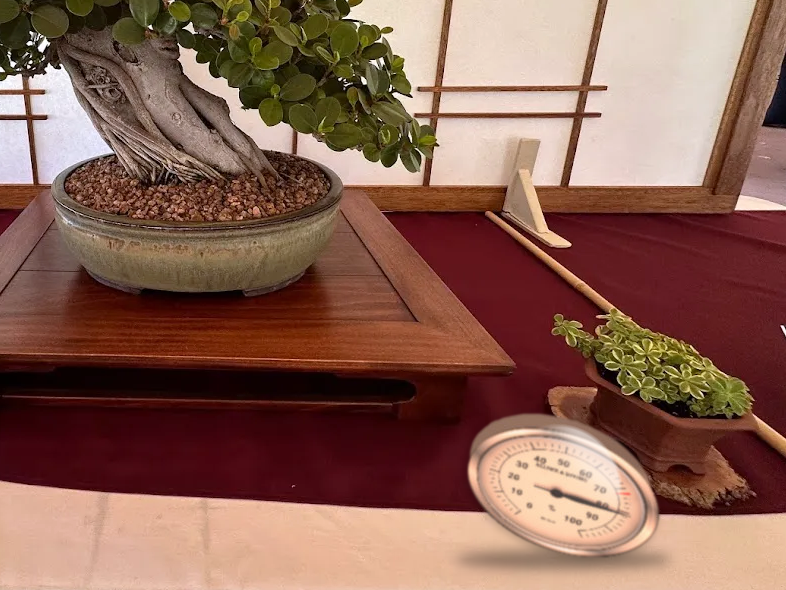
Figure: 80 %
